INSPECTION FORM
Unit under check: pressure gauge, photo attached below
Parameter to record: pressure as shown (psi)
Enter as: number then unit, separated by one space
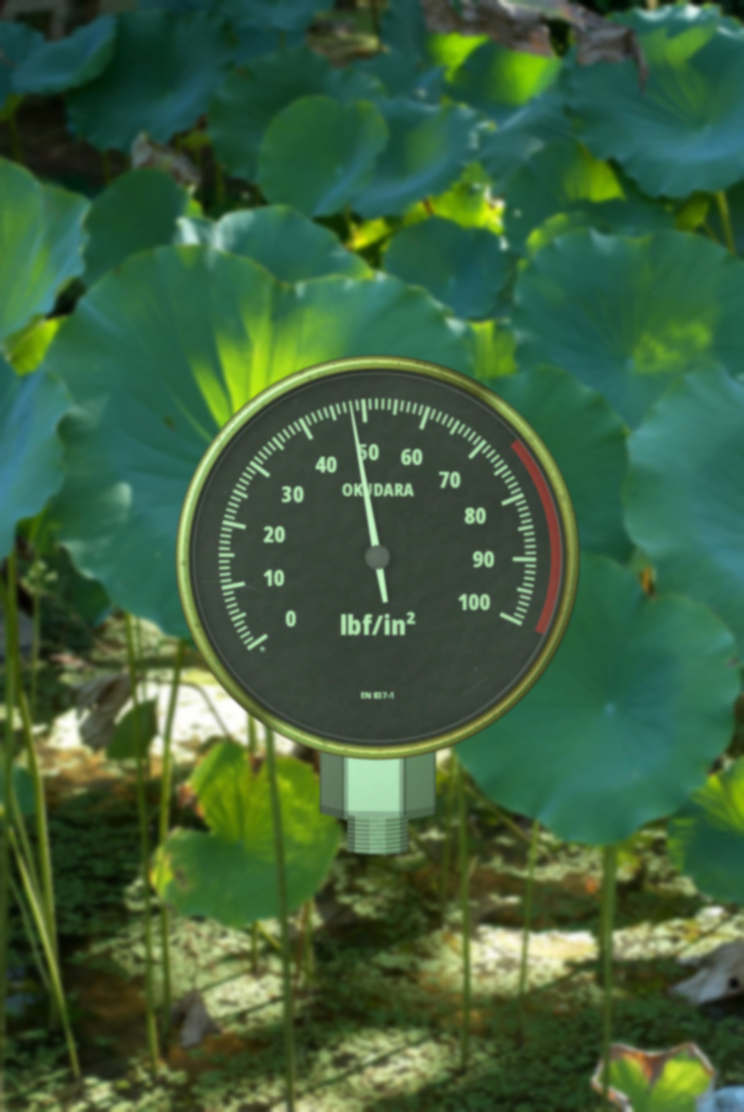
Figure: 48 psi
